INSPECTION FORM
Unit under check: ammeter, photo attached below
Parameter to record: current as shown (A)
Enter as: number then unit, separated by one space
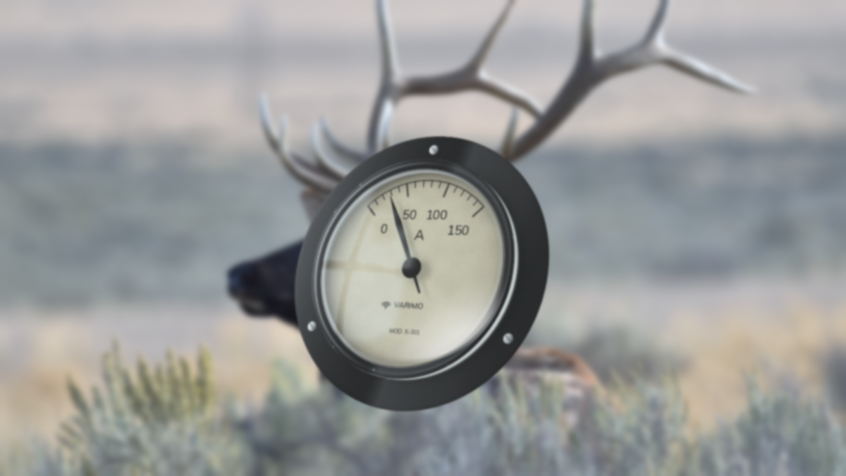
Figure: 30 A
